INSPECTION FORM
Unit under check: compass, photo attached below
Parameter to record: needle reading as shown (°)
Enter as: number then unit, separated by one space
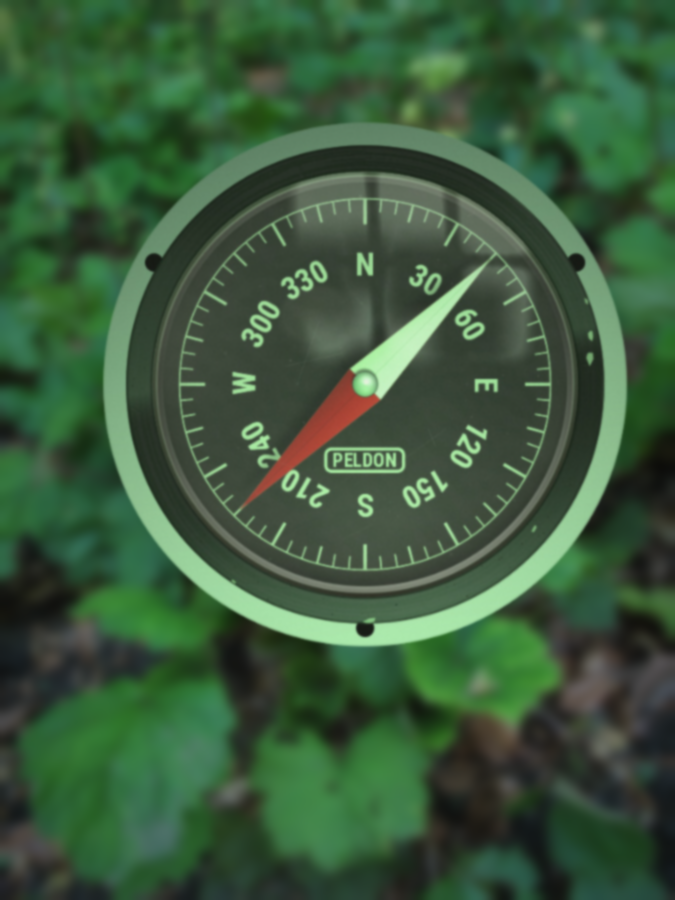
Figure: 225 °
